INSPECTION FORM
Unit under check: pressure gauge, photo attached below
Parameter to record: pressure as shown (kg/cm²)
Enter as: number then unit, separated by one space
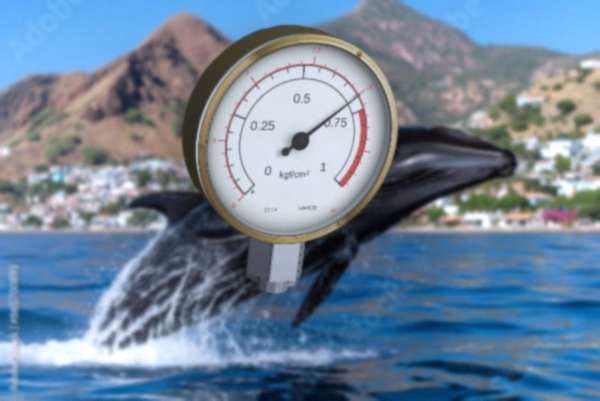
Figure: 0.7 kg/cm²
